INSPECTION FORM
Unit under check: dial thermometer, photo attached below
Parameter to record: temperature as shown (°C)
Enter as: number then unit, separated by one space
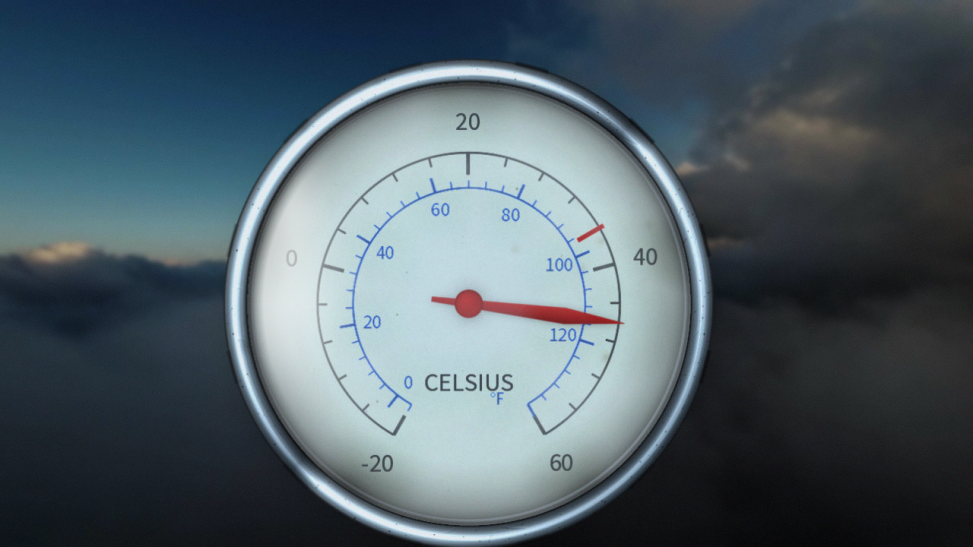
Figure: 46 °C
